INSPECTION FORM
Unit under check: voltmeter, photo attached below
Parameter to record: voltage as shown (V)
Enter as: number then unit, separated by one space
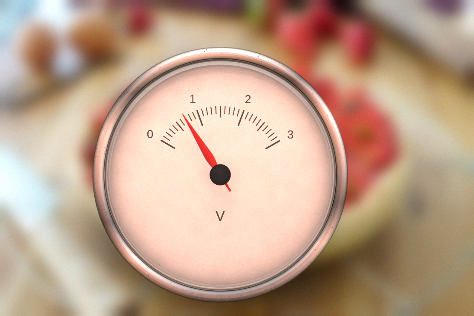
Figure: 0.7 V
